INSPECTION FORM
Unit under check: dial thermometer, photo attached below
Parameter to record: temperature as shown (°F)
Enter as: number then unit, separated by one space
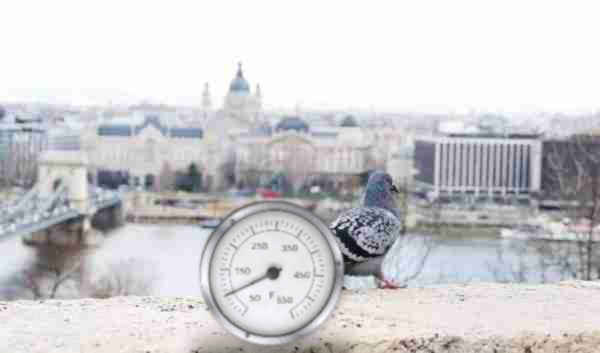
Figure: 100 °F
